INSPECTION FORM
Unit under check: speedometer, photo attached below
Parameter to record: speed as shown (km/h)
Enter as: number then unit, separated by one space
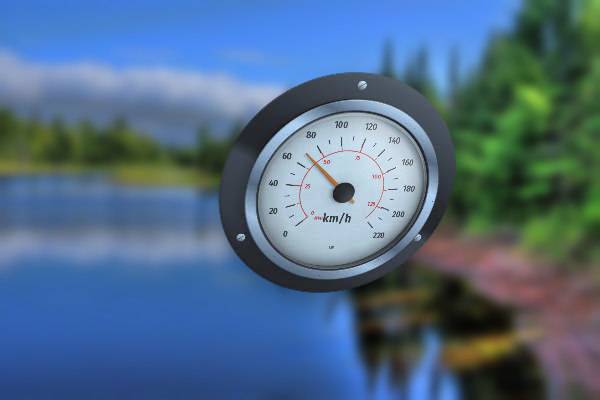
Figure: 70 km/h
